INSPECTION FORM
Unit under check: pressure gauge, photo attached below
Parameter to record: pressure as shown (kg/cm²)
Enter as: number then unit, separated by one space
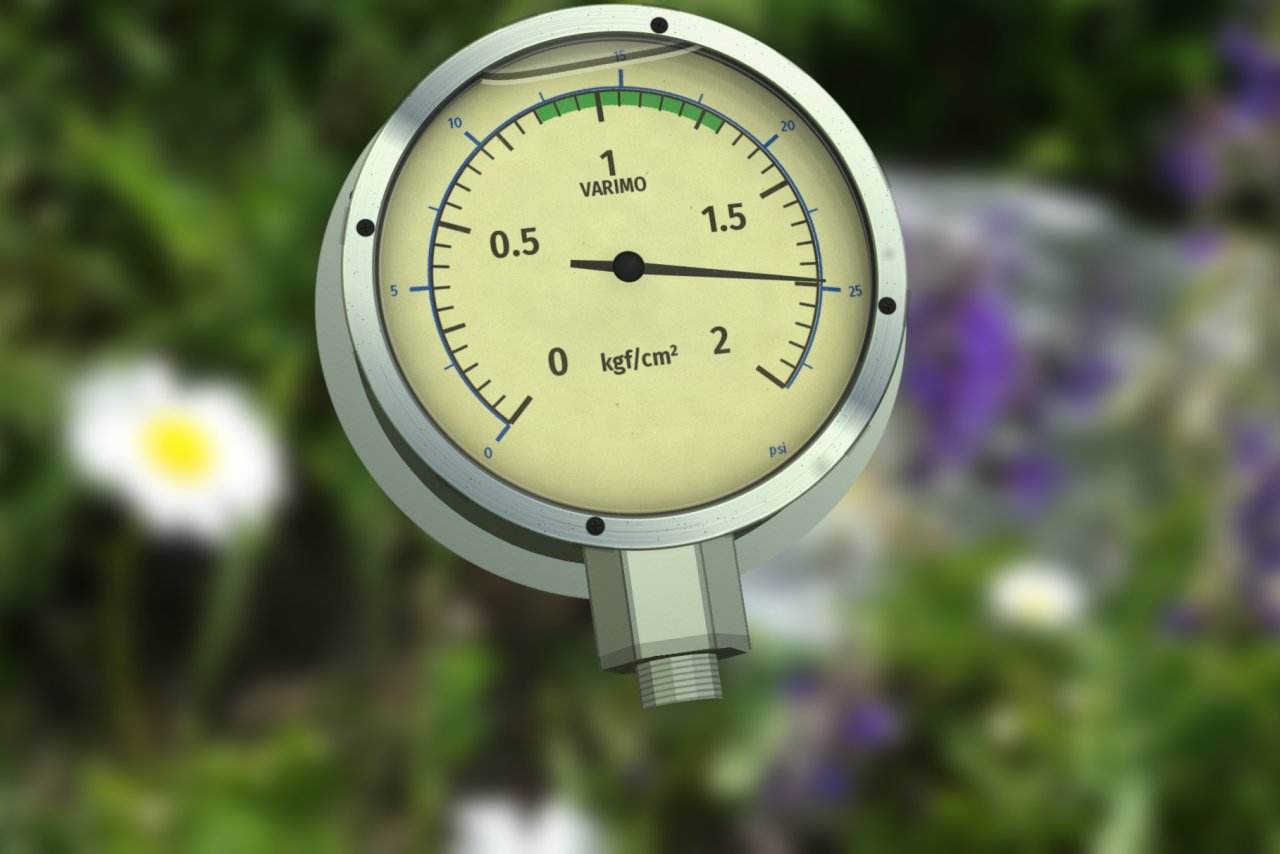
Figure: 1.75 kg/cm²
